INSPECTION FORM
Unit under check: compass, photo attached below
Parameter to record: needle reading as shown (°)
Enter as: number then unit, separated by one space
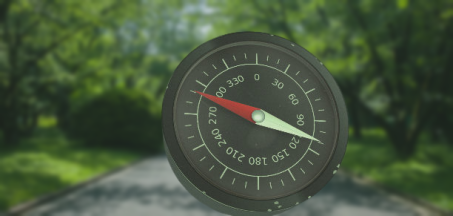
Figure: 290 °
